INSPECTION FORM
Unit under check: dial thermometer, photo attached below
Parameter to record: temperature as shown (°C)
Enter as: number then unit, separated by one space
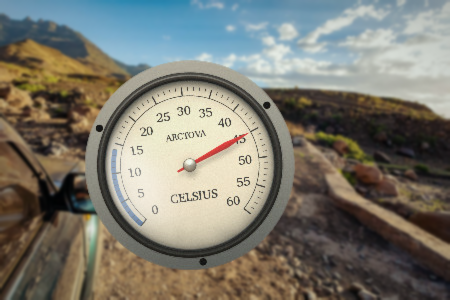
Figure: 45 °C
